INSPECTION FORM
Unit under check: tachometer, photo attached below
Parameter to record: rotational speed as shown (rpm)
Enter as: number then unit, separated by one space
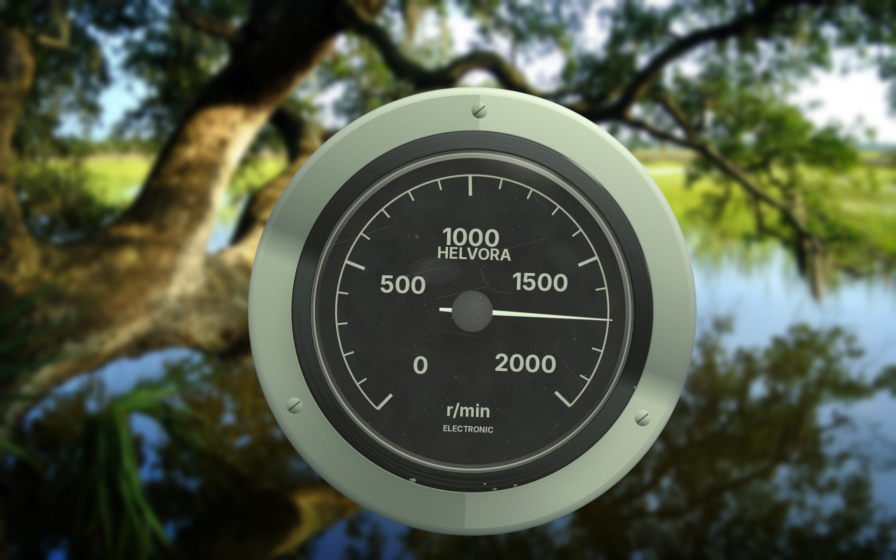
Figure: 1700 rpm
